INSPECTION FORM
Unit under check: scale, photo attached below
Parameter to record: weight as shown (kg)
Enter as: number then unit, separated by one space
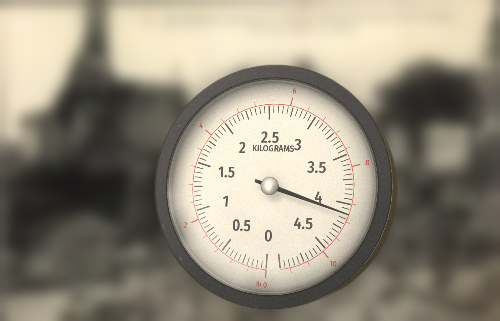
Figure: 4.1 kg
